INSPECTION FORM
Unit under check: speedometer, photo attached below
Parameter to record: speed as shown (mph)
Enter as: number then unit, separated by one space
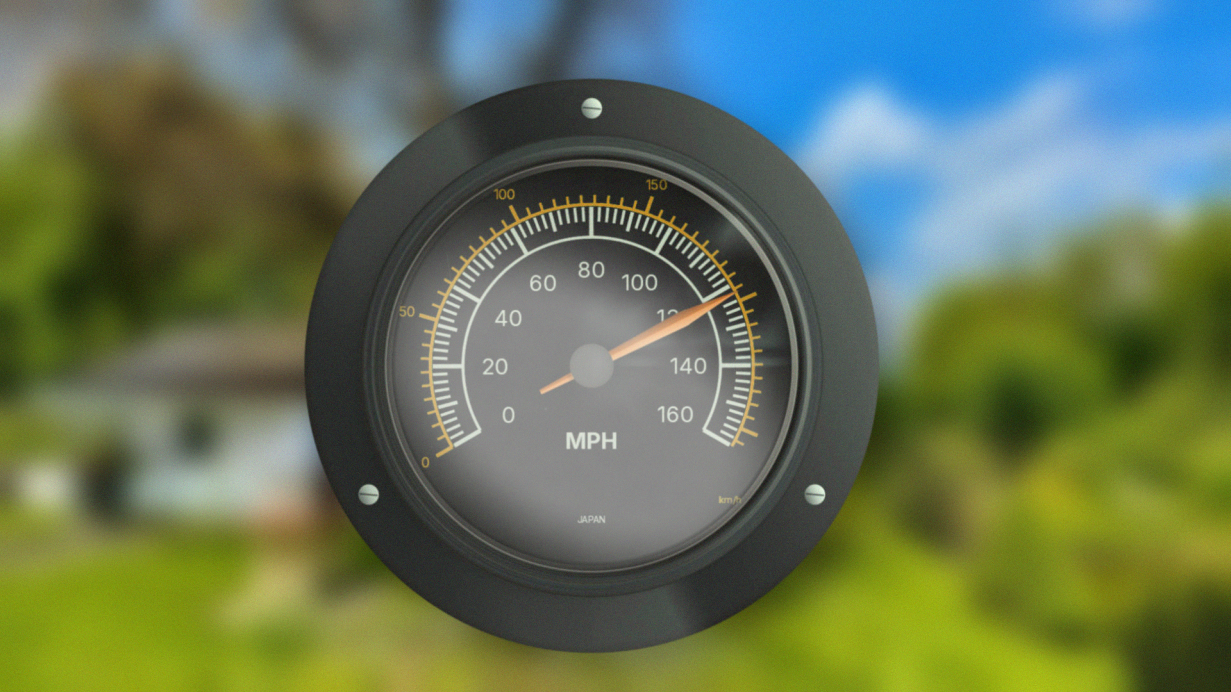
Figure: 122 mph
